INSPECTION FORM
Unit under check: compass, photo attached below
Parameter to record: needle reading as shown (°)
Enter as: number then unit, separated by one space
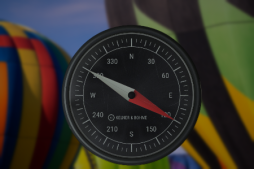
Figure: 120 °
